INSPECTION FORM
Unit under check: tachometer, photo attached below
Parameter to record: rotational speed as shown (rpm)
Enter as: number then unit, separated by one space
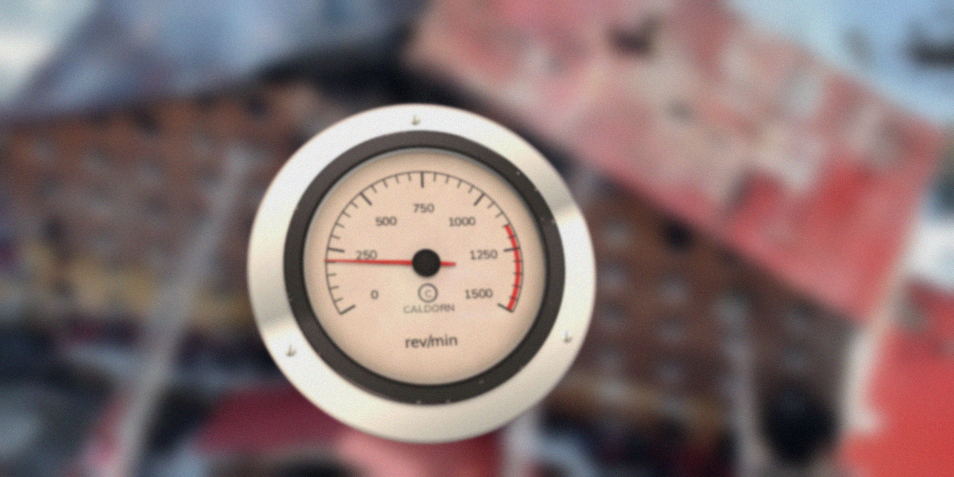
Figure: 200 rpm
